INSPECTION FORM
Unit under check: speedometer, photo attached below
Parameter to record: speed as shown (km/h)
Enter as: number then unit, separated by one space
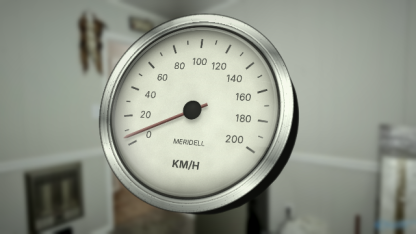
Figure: 5 km/h
